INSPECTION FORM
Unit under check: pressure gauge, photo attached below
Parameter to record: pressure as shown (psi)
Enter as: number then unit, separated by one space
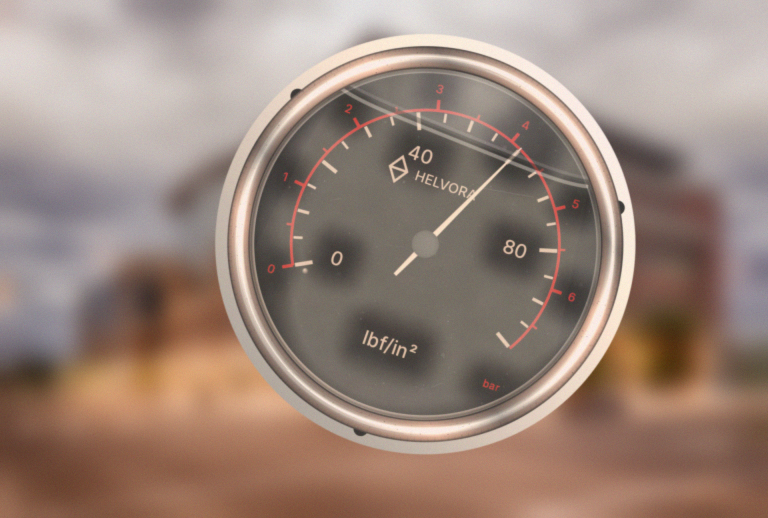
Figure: 60 psi
